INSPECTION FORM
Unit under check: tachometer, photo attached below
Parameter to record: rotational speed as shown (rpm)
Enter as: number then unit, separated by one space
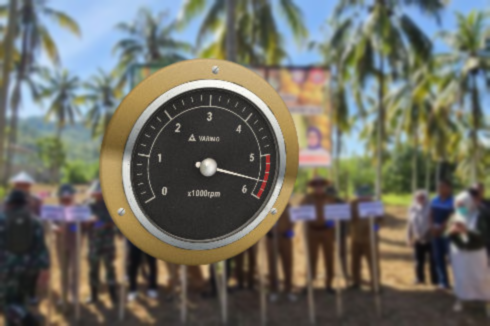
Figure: 5600 rpm
